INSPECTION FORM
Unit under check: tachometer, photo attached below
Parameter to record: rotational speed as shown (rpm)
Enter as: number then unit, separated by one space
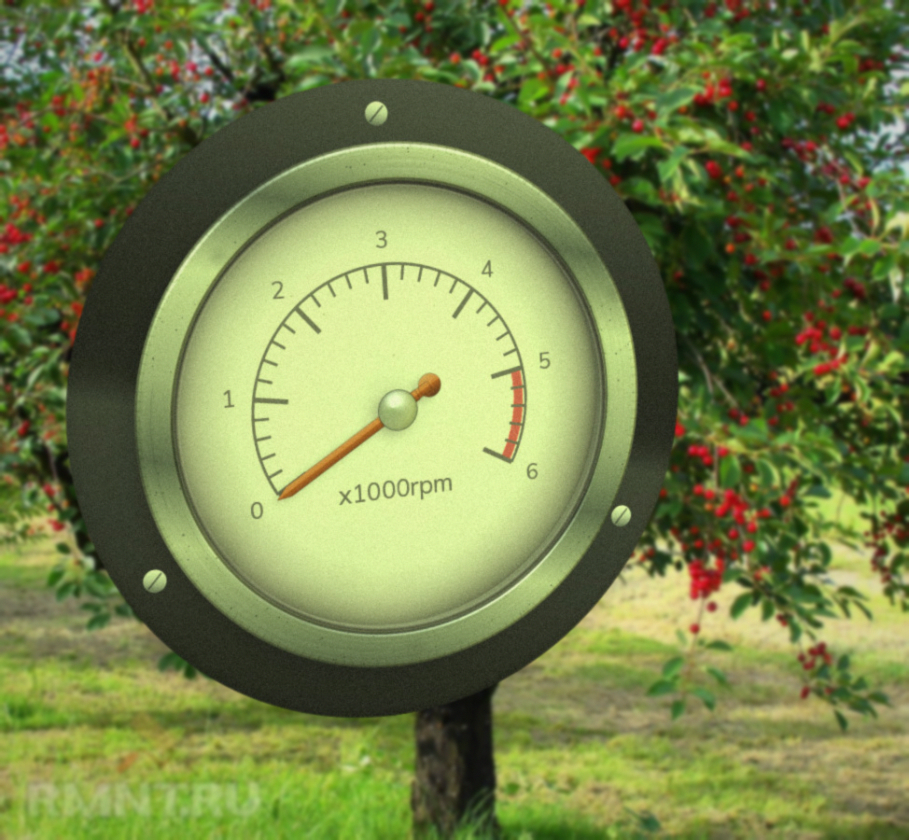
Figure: 0 rpm
